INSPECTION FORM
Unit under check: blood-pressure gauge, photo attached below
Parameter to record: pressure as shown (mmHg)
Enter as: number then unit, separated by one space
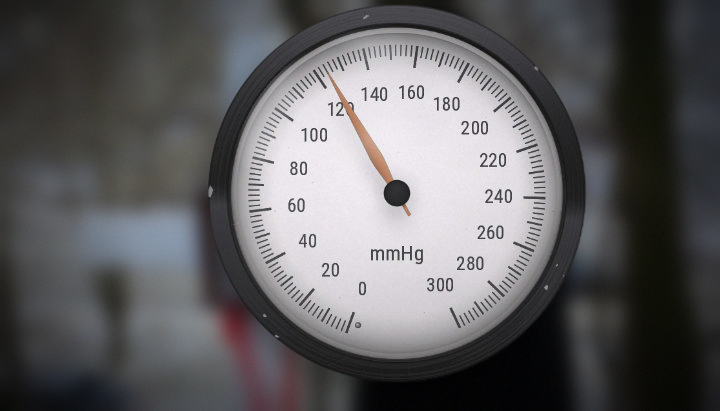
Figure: 124 mmHg
